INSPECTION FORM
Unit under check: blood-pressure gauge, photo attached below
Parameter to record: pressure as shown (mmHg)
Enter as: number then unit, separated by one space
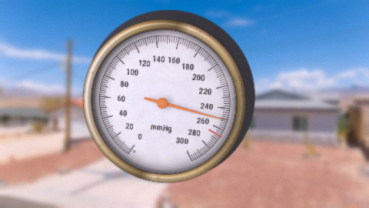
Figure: 250 mmHg
